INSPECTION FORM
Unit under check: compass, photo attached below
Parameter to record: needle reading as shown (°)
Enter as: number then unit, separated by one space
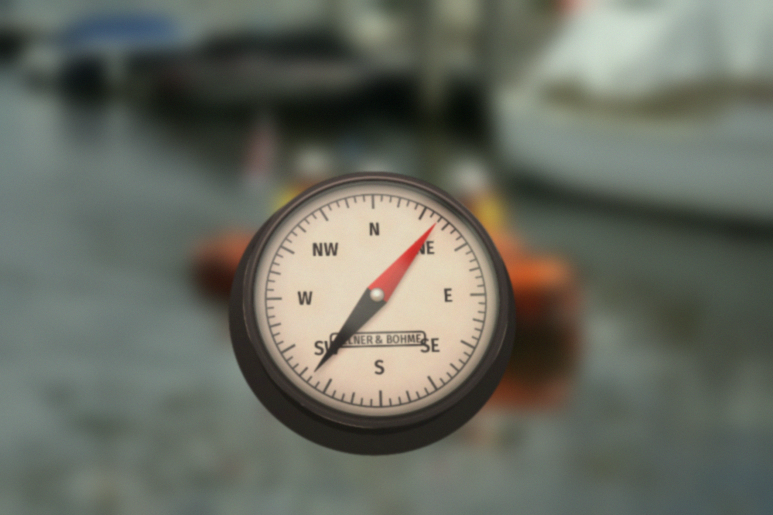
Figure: 40 °
